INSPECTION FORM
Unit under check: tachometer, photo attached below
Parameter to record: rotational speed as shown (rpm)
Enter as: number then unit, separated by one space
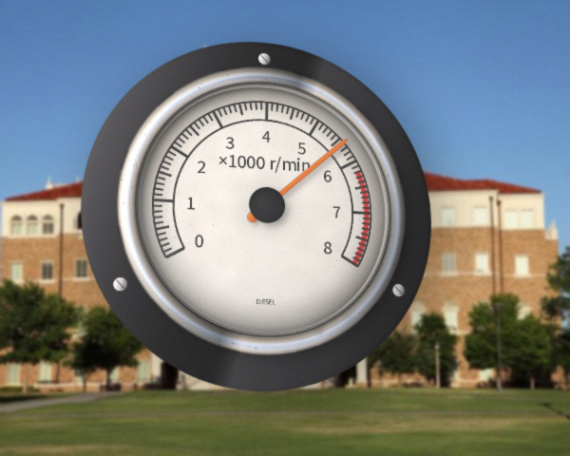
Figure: 5600 rpm
